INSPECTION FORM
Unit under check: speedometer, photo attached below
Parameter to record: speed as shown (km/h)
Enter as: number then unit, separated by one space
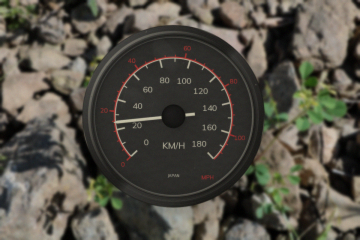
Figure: 25 km/h
